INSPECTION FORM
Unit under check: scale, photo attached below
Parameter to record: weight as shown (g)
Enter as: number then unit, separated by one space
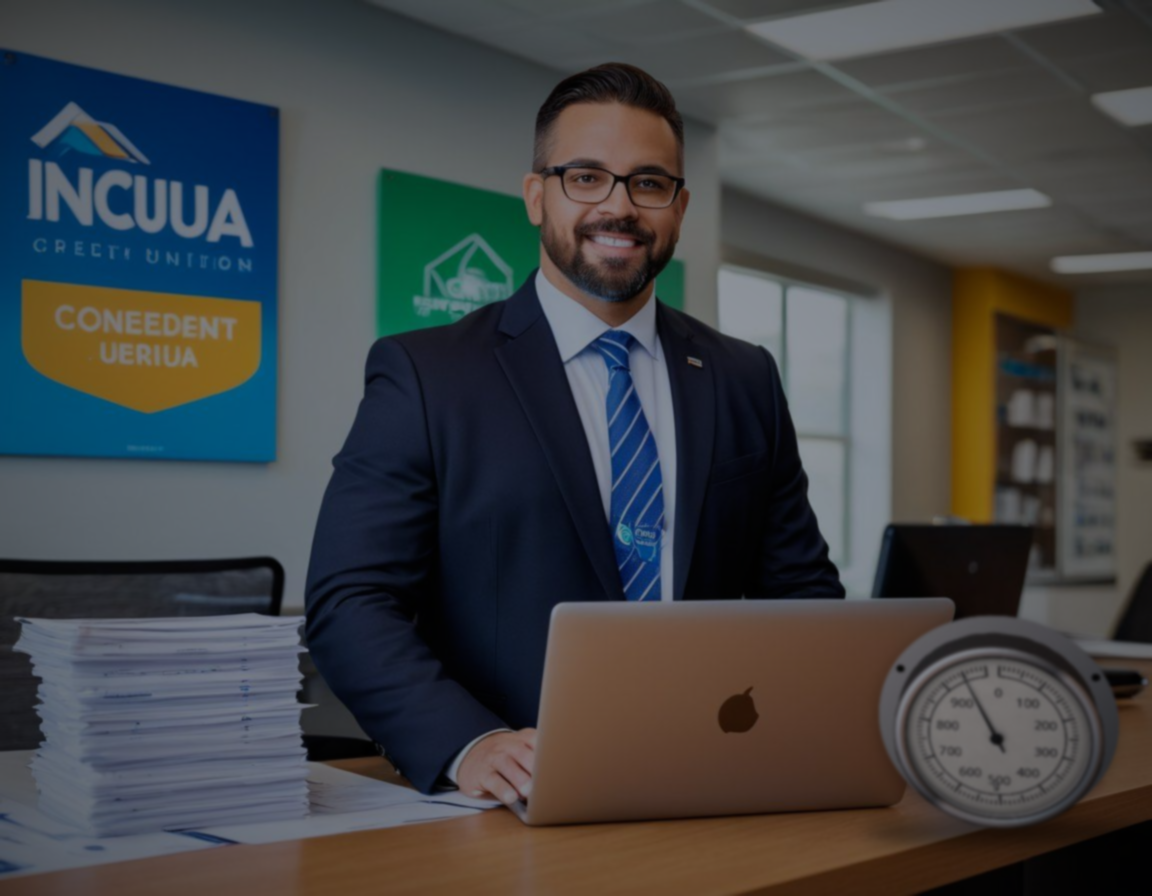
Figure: 950 g
